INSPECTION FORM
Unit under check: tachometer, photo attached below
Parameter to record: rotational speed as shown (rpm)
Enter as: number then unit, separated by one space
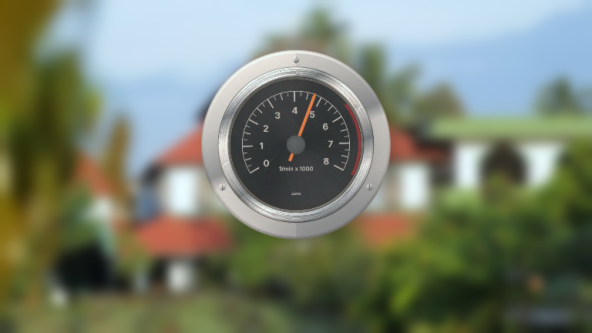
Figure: 4750 rpm
